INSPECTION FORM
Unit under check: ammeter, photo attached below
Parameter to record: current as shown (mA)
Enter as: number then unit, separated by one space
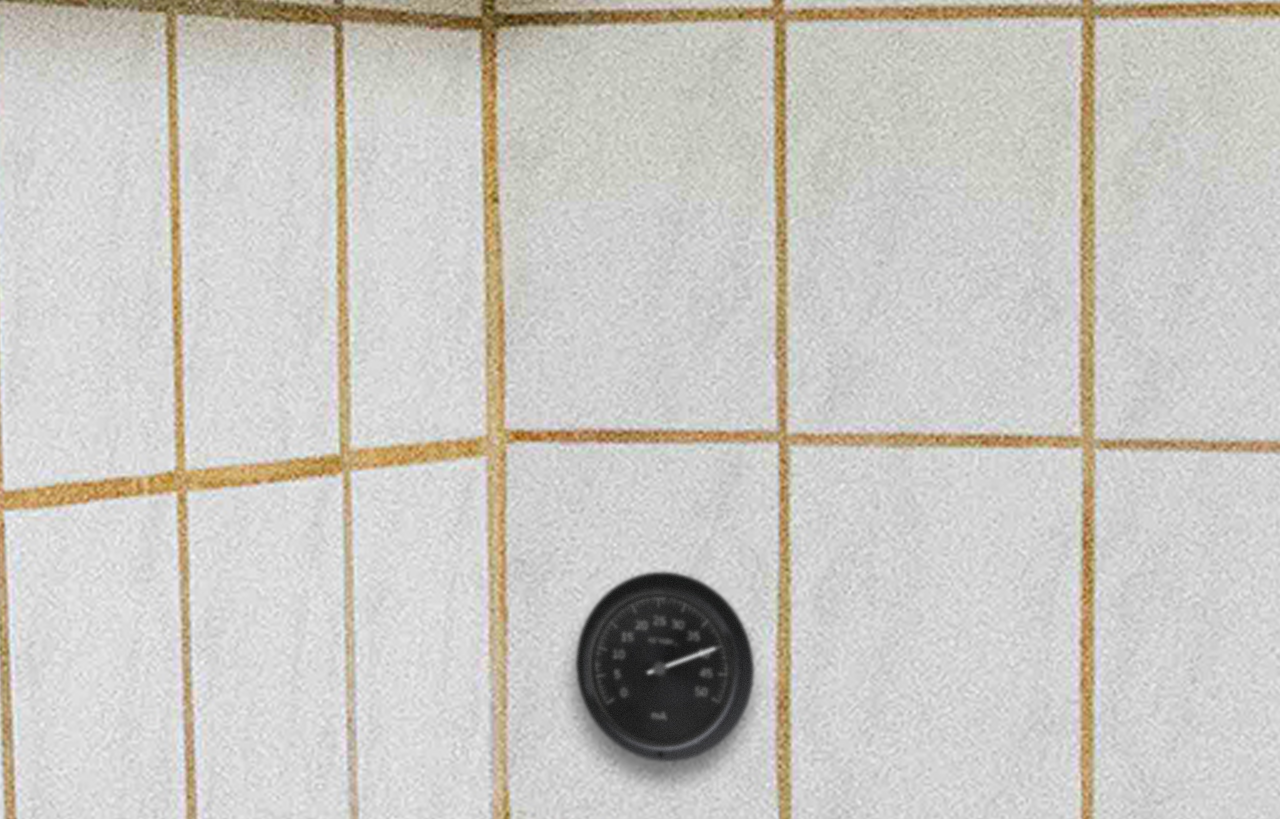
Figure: 40 mA
